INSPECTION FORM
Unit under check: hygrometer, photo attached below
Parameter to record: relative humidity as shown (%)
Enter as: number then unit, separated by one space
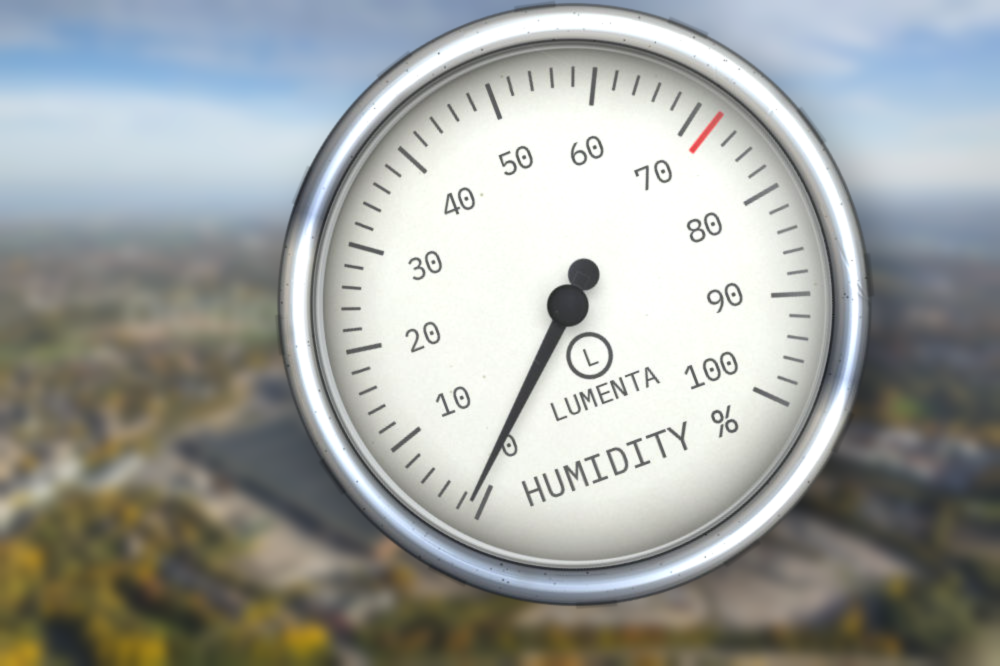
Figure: 1 %
